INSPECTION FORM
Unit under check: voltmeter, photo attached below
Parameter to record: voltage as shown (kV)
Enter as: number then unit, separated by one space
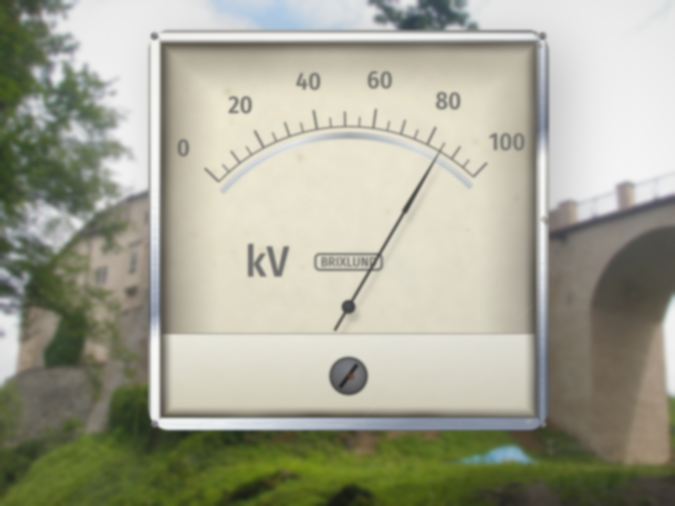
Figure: 85 kV
